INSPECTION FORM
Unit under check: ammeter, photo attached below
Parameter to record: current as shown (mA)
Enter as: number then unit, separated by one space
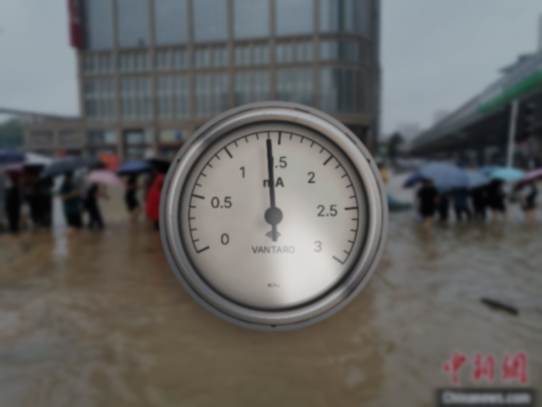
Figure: 1.4 mA
